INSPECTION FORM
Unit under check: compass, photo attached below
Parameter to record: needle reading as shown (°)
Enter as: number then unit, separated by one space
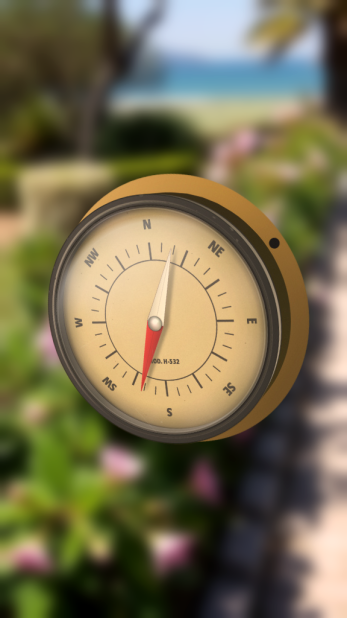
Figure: 200 °
